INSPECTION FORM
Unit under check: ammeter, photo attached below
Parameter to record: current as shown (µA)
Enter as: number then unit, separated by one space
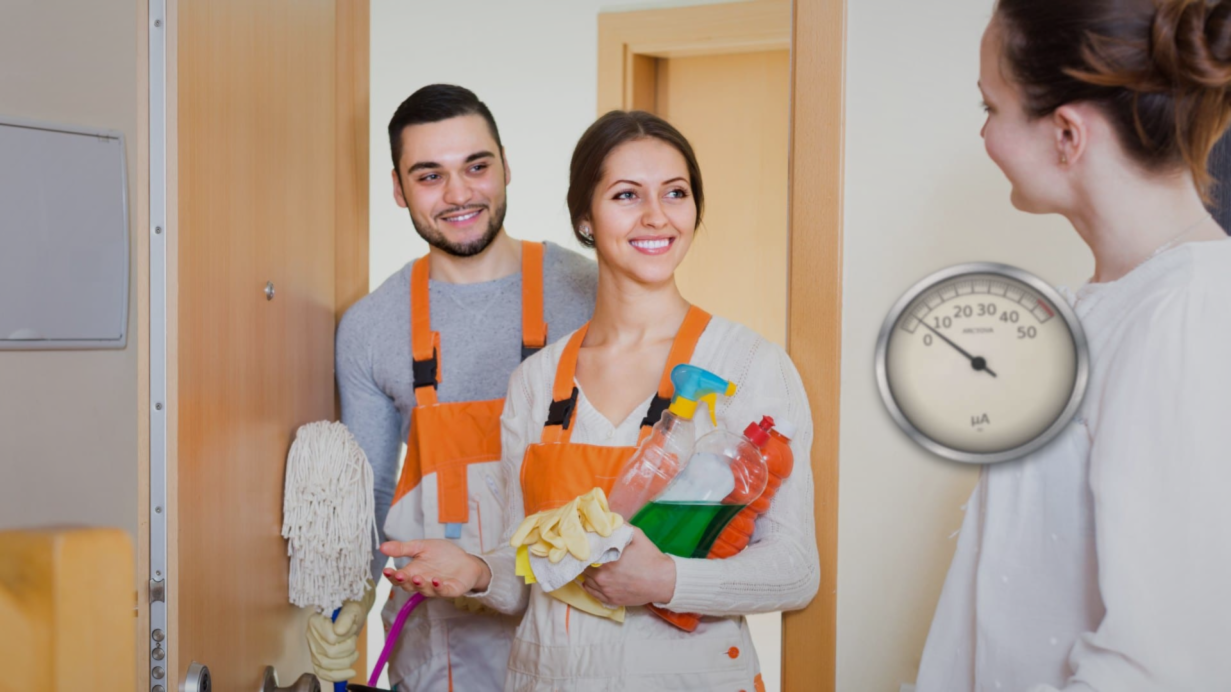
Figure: 5 µA
